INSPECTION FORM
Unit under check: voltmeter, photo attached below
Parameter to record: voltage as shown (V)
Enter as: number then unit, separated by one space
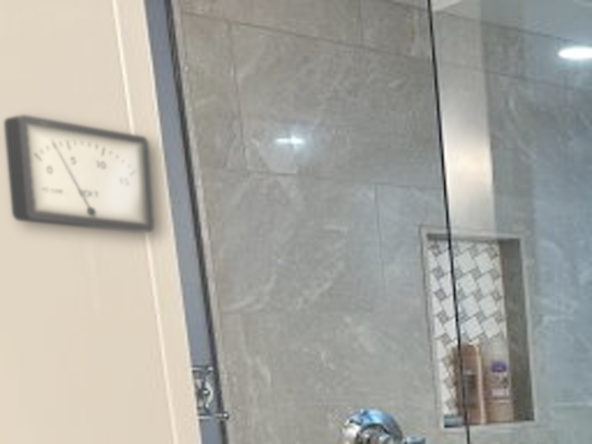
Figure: 3 V
